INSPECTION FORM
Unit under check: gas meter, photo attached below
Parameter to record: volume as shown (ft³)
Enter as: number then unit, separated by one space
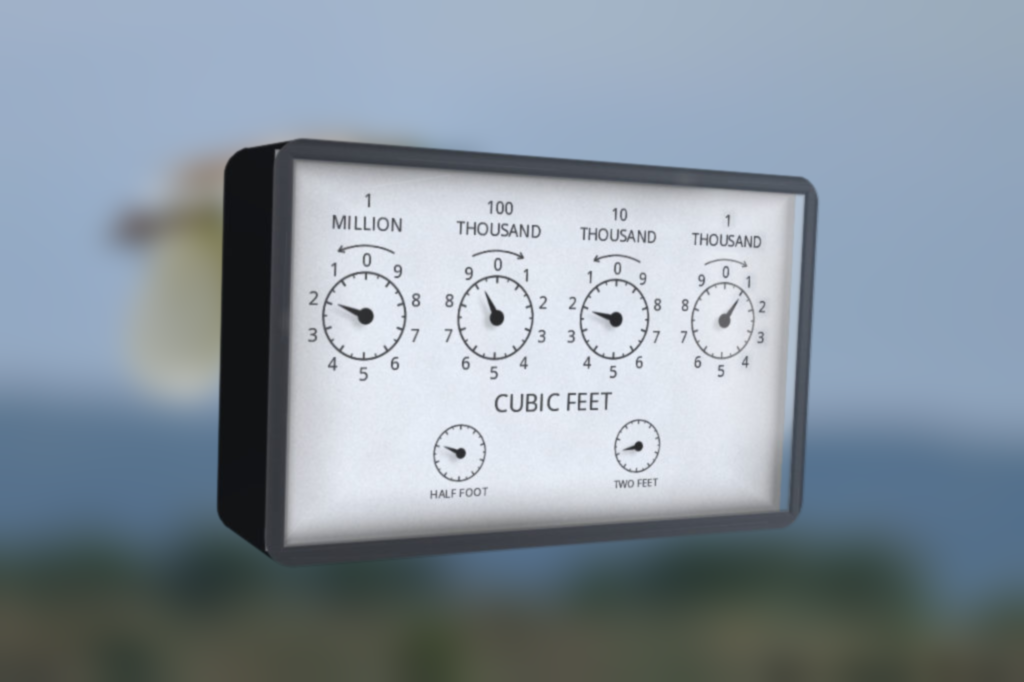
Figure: 192100 ft³
